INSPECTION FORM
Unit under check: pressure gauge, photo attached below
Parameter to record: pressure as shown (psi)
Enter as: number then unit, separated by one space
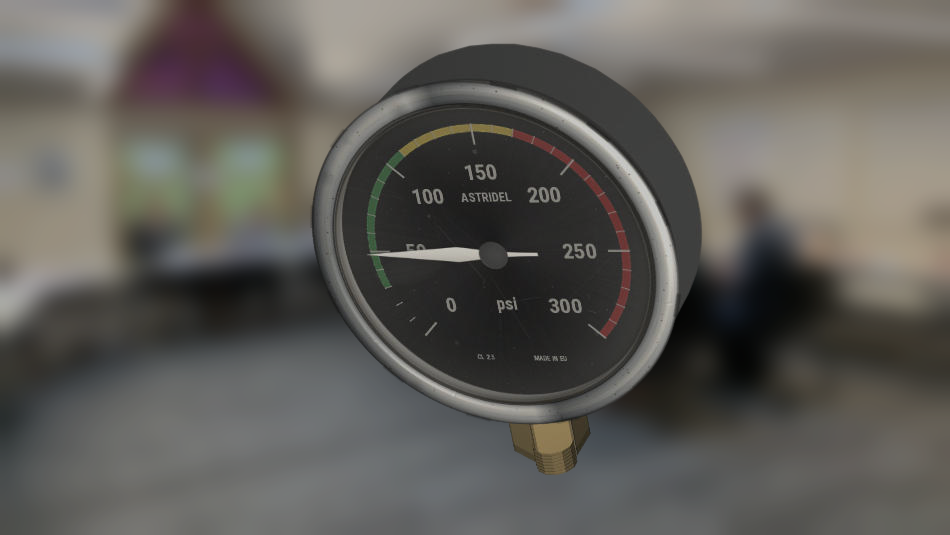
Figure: 50 psi
